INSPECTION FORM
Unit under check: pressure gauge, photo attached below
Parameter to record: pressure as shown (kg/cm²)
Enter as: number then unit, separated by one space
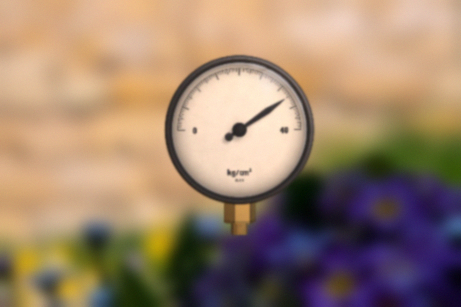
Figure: 32.5 kg/cm²
